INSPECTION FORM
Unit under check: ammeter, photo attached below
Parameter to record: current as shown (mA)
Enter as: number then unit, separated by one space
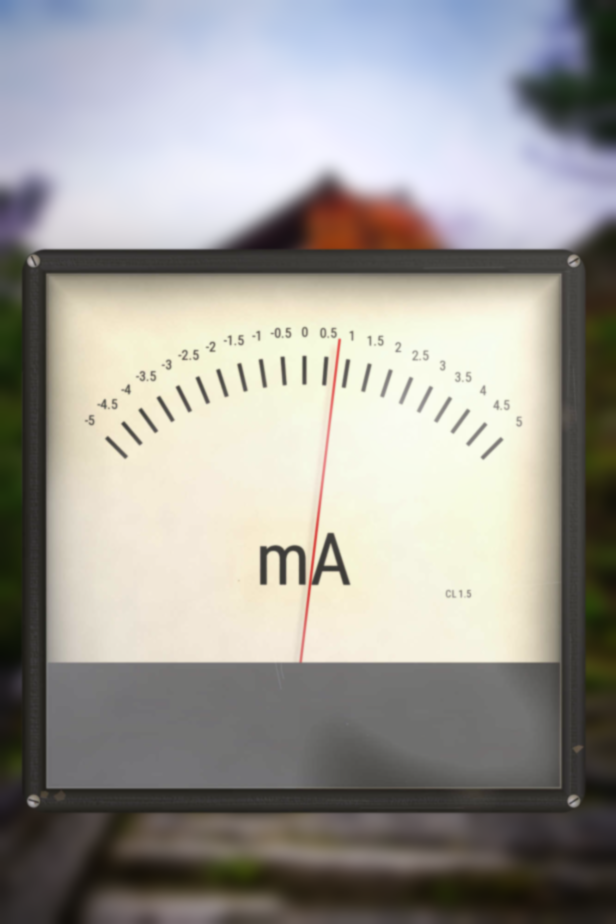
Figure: 0.75 mA
